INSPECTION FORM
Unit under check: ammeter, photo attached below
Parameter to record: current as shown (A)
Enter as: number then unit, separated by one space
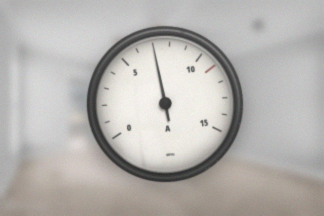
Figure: 7 A
